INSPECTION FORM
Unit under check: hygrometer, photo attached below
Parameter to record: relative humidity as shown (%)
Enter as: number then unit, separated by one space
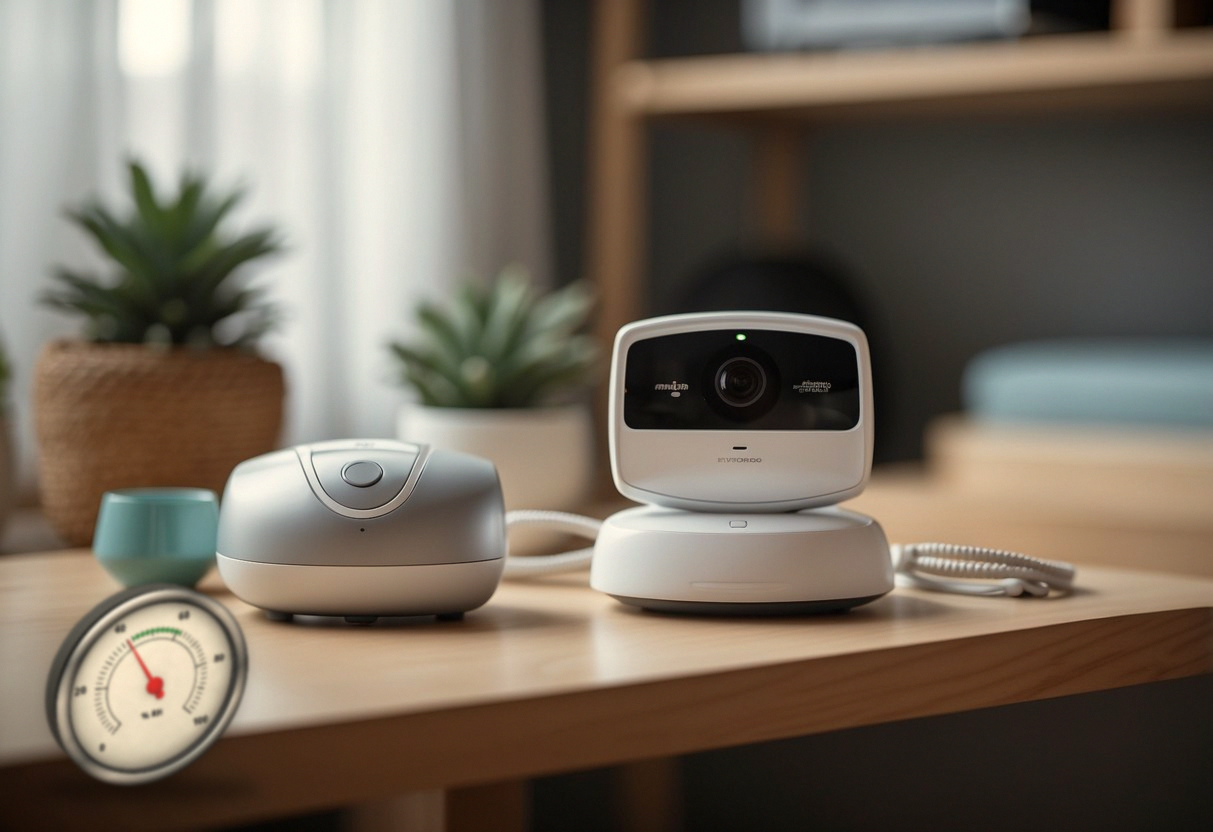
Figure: 40 %
